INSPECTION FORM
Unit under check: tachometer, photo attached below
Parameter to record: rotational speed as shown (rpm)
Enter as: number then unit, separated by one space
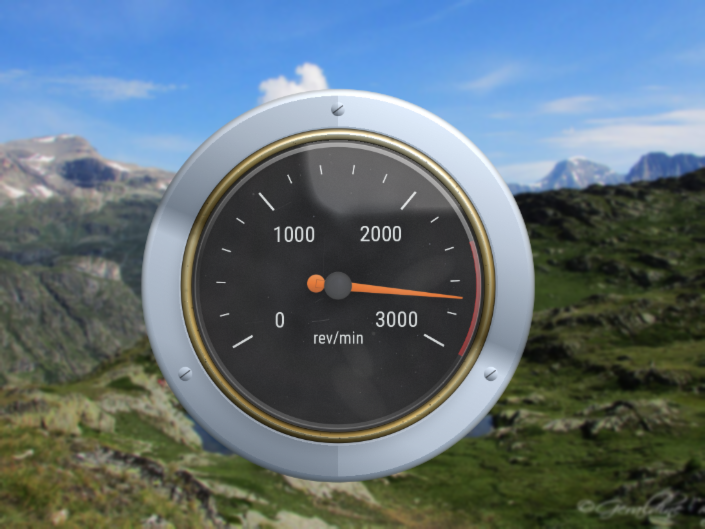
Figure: 2700 rpm
